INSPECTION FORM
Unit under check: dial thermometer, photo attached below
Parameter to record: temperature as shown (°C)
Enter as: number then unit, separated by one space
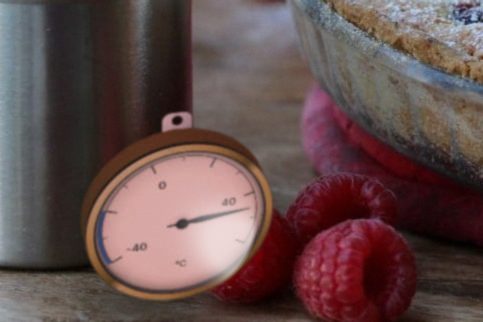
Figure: 45 °C
